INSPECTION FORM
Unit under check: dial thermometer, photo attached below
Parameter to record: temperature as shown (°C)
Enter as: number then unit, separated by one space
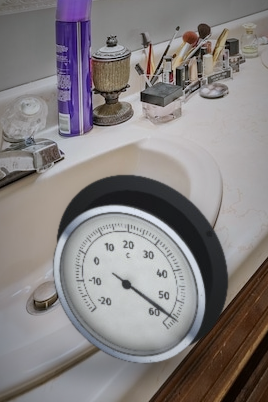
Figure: 55 °C
